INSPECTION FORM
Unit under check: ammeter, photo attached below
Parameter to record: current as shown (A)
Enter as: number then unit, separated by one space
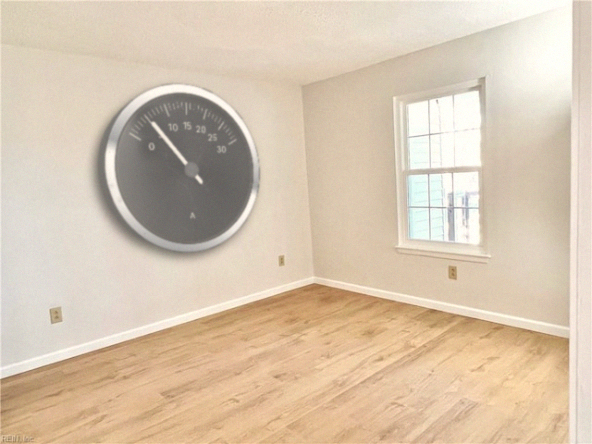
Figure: 5 A
